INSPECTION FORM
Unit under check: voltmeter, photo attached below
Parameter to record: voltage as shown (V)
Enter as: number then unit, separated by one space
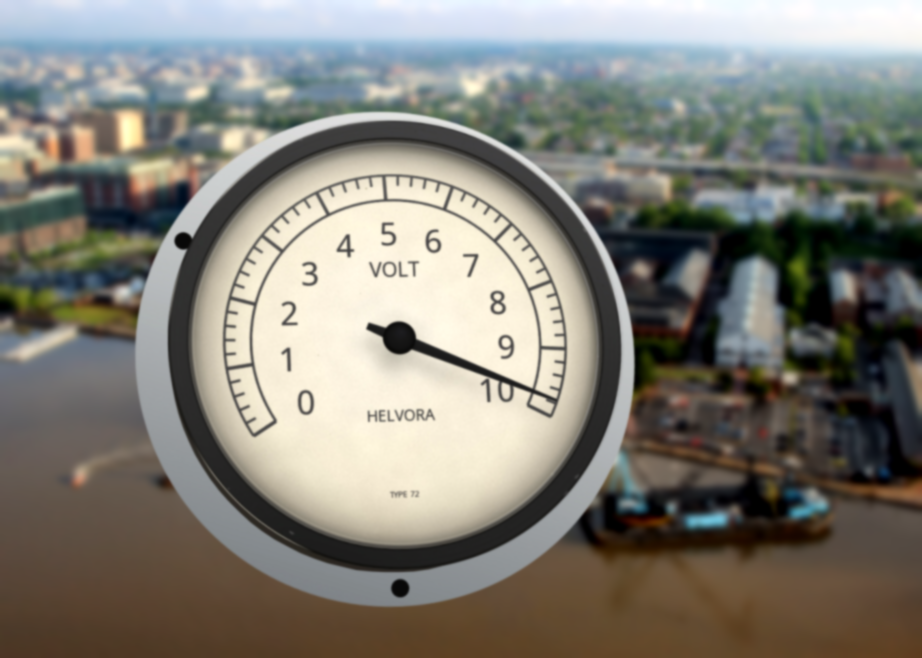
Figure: 9.8 V
